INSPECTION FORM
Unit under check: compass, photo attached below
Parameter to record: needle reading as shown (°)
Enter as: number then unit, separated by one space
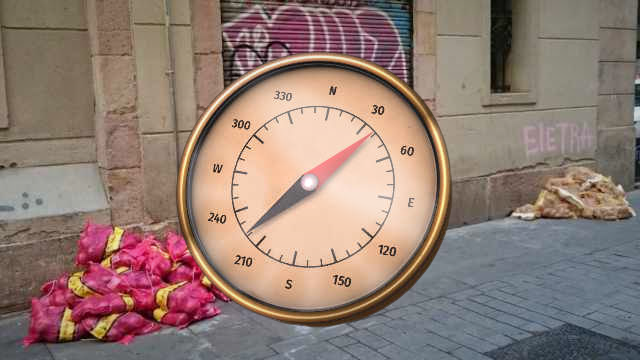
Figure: 40 °
